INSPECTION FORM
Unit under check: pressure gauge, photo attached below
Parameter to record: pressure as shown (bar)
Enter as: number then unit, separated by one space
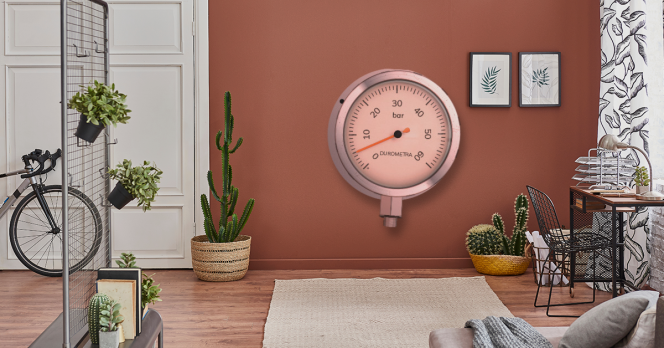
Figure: 5 bar
